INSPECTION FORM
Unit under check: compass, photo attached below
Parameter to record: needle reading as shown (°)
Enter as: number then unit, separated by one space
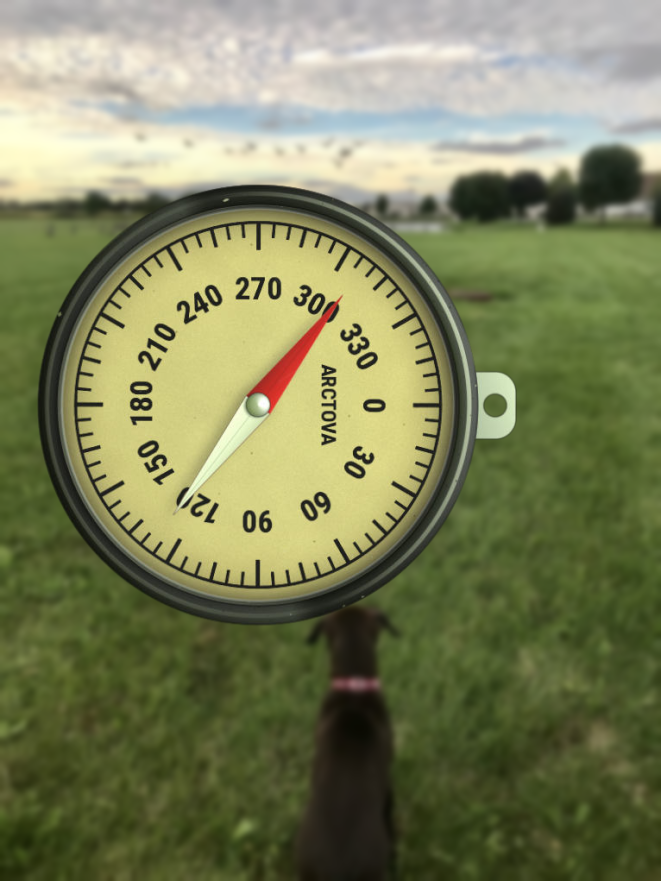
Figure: 307.5 °
